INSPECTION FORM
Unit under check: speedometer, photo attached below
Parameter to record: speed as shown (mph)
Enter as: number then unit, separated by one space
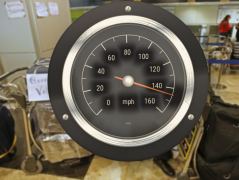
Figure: 145 mph
